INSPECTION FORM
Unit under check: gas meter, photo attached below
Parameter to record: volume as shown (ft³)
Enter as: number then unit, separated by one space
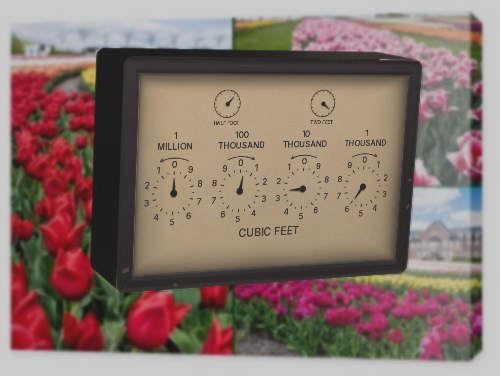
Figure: 2600 ft³
